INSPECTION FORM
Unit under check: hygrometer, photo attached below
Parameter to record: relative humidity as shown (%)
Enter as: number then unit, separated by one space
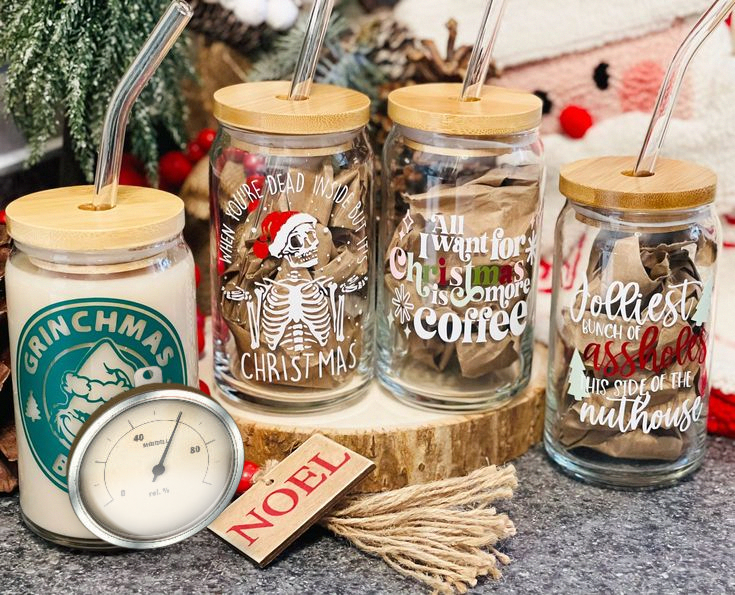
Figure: 60 %
